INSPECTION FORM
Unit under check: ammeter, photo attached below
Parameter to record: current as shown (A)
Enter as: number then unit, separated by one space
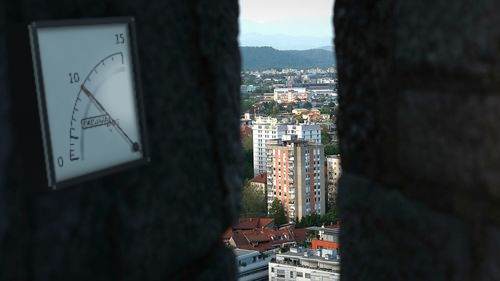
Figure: 10 A
